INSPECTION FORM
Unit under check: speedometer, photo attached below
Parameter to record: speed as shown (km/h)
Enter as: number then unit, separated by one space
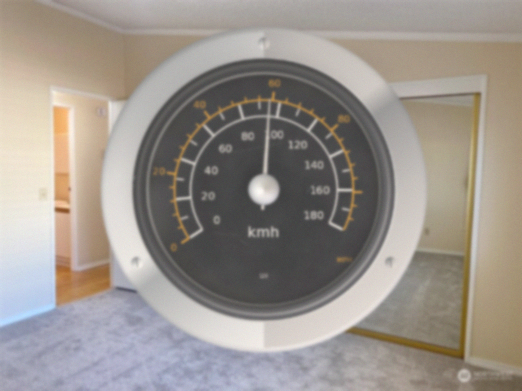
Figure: 95 km/h
